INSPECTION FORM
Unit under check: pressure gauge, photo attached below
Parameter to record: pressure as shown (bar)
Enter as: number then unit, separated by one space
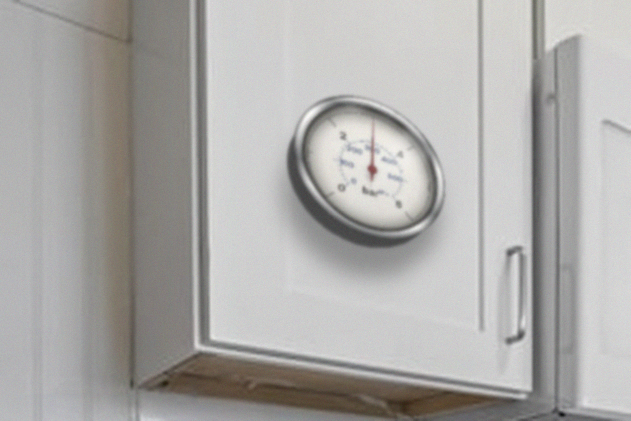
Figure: 3 bar
